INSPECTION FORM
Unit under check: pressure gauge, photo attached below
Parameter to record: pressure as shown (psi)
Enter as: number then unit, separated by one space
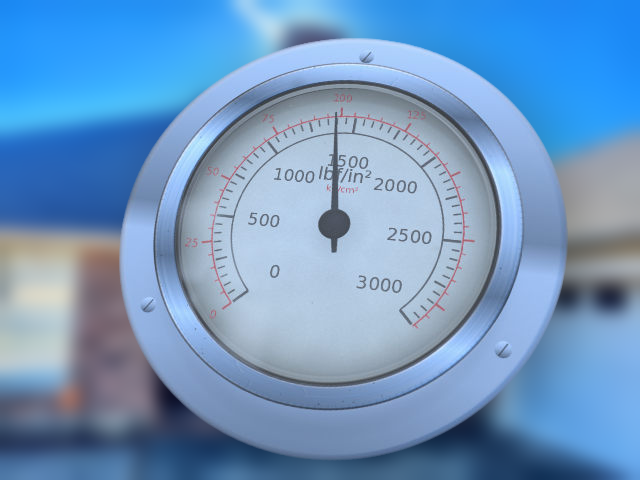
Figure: 1400 psi
